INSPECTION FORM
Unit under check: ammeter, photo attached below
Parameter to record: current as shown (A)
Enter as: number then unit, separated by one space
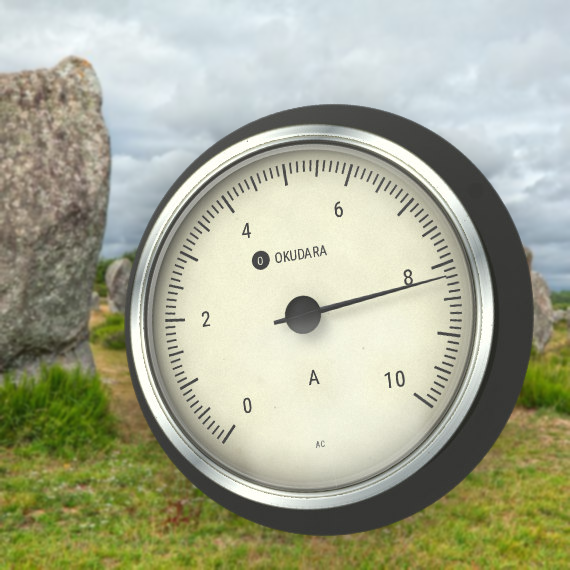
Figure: 8.2 A
